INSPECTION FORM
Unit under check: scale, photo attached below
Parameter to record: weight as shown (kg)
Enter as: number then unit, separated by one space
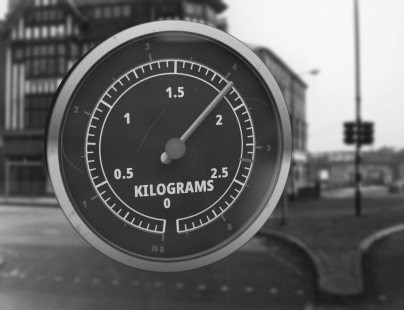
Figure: 1.85 kg
